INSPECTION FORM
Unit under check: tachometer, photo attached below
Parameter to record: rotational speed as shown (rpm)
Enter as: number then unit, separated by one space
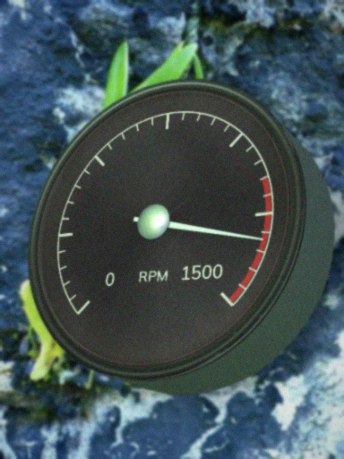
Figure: 1325 rpm
